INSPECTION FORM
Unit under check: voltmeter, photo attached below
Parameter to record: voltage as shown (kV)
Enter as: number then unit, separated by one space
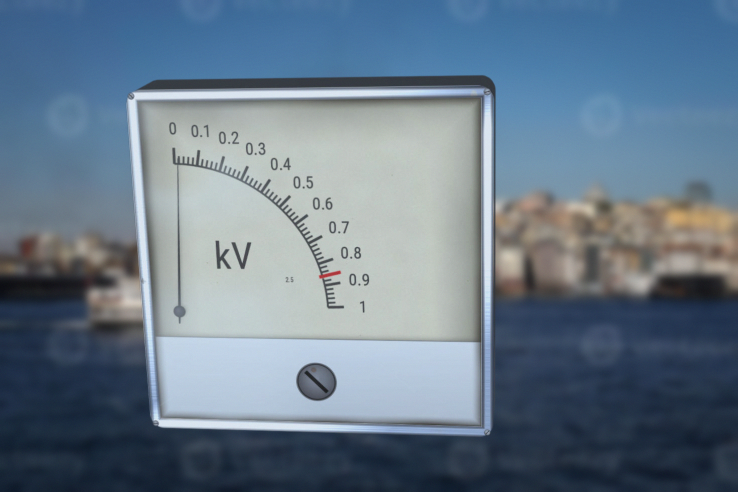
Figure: 0.02 kV
